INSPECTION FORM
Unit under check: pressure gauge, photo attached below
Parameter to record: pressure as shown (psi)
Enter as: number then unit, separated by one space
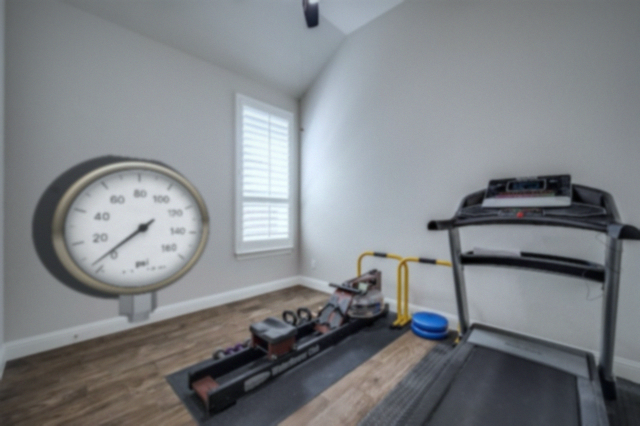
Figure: 5 psi
